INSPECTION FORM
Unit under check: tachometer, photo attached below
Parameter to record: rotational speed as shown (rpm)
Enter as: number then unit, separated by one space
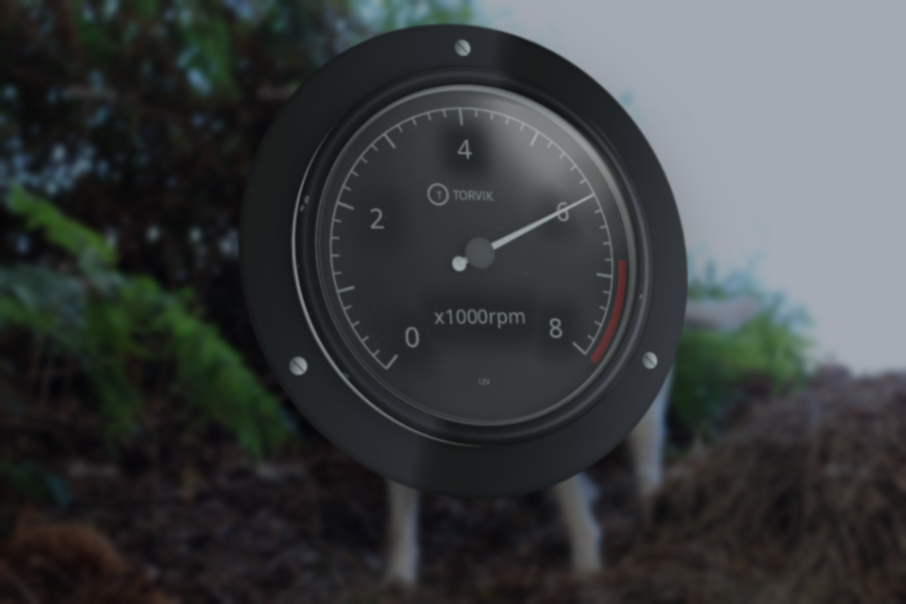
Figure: 6000 rpm
